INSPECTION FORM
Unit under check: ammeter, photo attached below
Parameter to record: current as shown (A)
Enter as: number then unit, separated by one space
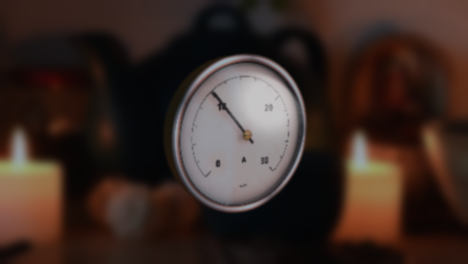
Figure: 10 A
